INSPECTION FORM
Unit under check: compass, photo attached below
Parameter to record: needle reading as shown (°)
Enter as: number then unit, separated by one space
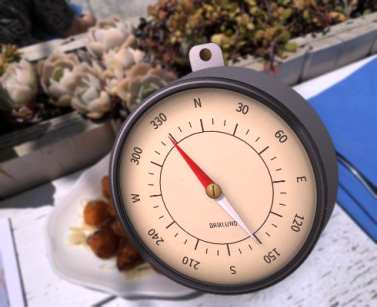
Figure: 330 °
